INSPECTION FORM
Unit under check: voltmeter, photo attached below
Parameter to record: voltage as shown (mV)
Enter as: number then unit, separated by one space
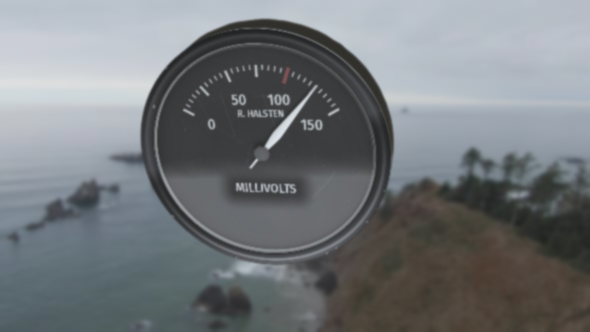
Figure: 125 mV
